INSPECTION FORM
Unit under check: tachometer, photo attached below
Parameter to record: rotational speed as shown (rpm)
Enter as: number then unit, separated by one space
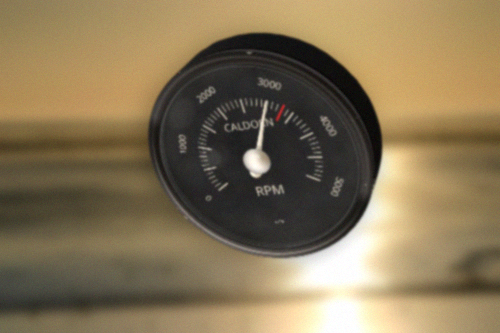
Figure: 3000 rpm
